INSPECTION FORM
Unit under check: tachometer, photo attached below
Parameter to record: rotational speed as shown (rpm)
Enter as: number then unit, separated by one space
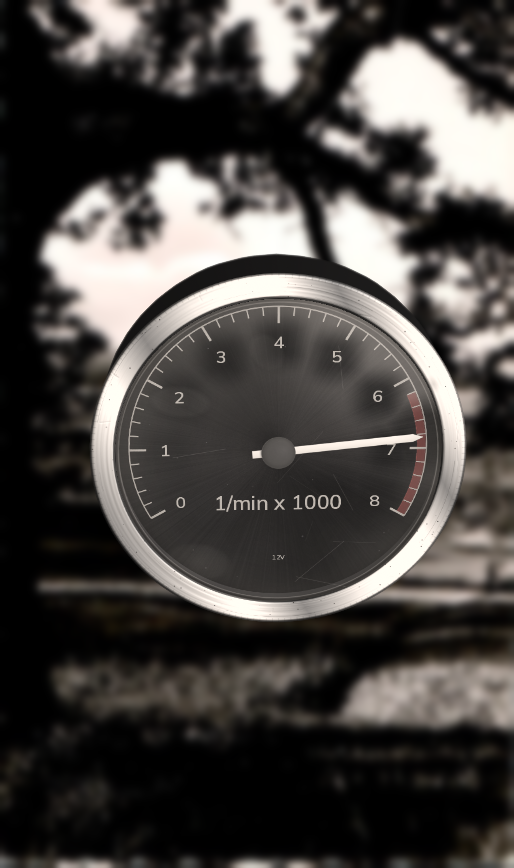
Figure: 6800 rpm
